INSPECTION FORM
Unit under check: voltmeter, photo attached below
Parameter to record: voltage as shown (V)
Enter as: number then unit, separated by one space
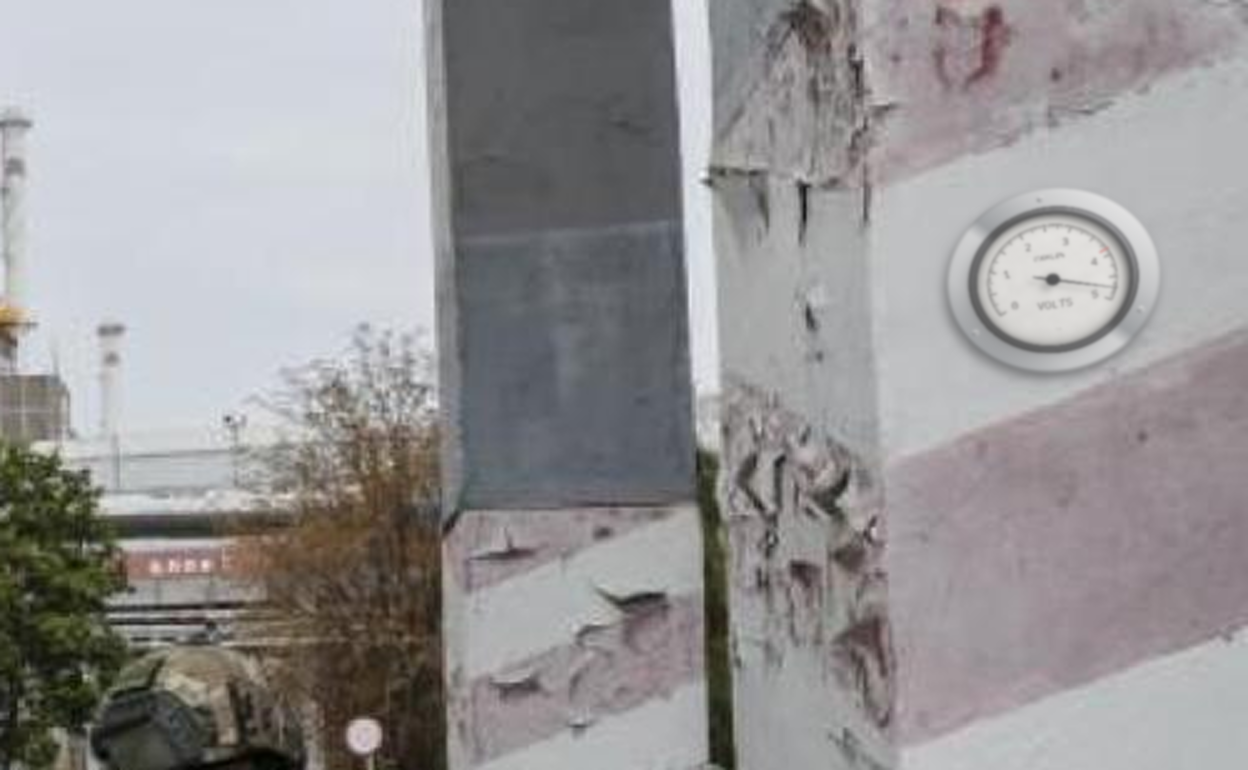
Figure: 4.75 V
